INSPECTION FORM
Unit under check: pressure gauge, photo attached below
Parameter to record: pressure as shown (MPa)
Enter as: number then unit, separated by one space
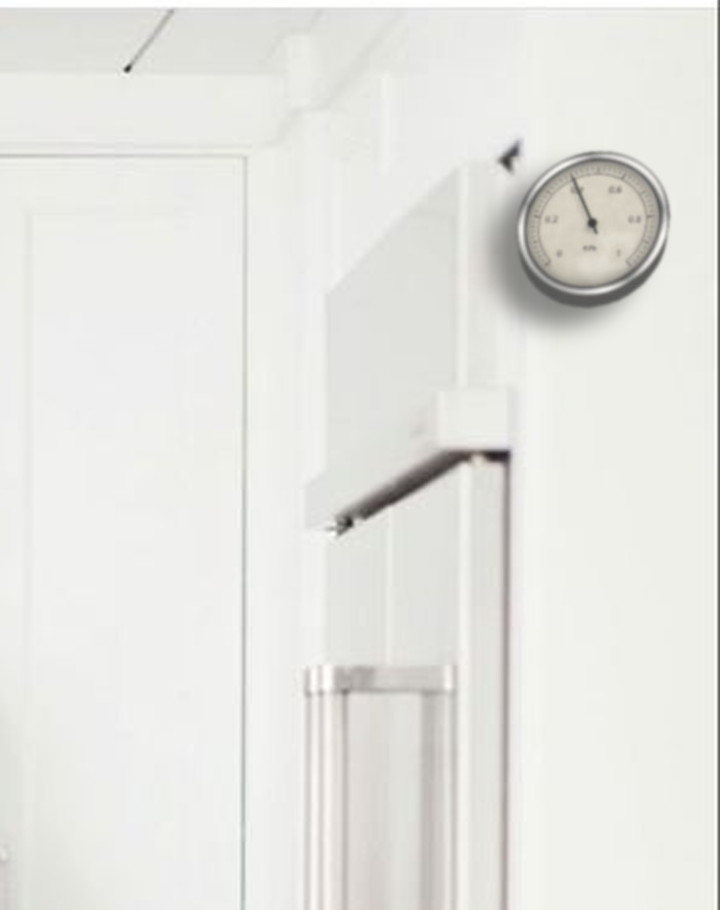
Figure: 0.4 MPa
